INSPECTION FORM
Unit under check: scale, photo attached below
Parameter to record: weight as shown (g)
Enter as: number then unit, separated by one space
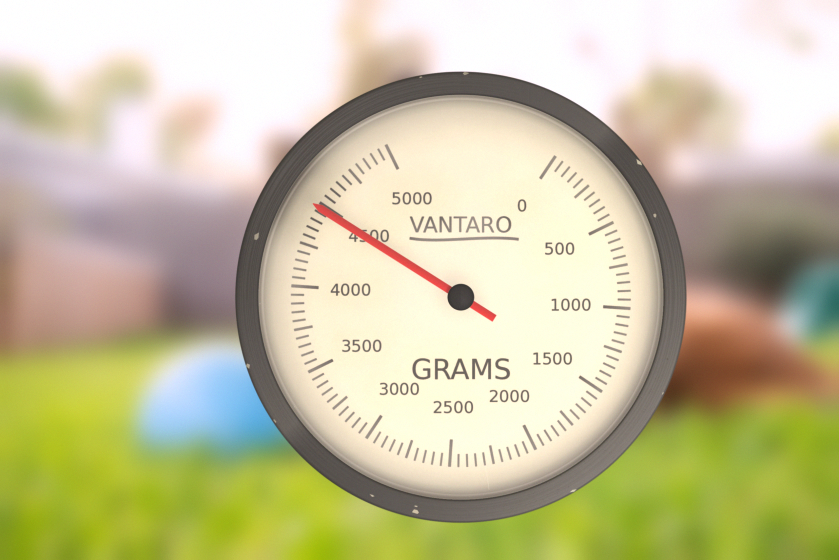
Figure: 4475 g
